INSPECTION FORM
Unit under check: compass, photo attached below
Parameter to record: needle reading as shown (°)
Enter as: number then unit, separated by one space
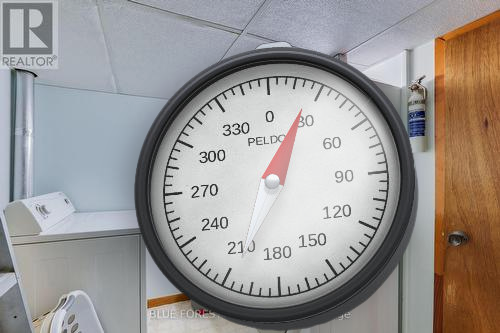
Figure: 25 °
